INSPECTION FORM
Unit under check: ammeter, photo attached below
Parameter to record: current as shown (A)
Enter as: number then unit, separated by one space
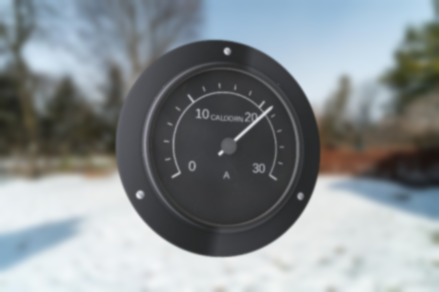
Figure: 21 A
